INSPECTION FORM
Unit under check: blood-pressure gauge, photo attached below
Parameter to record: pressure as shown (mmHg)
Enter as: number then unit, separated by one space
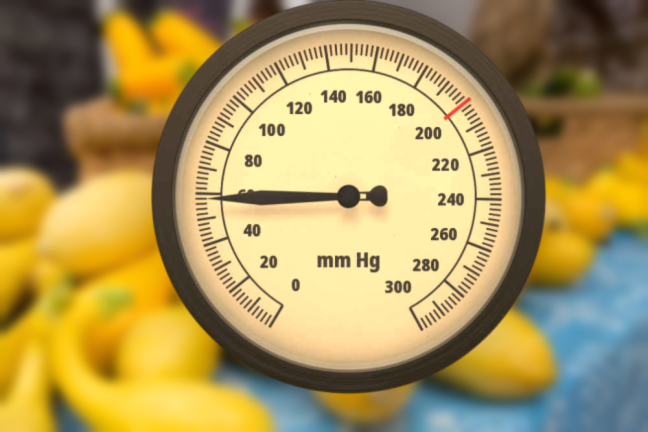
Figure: 58 mmHg
